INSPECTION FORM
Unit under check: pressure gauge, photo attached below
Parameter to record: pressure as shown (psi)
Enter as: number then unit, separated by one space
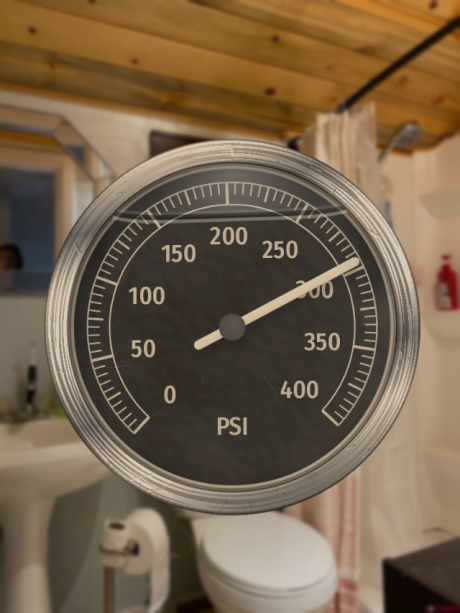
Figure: 295 psi
